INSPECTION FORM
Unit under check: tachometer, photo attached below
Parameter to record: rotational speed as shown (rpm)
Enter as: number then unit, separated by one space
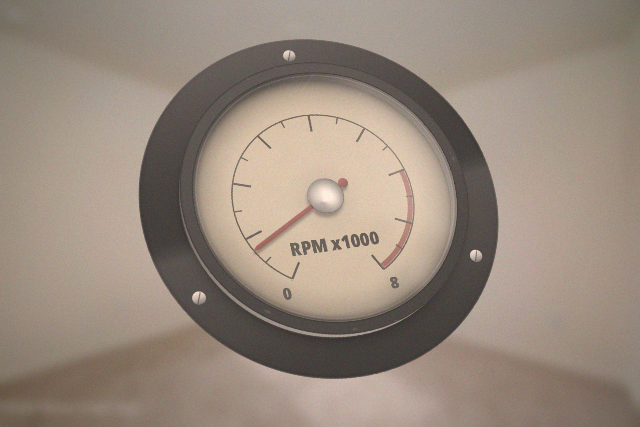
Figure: 750 rpm
